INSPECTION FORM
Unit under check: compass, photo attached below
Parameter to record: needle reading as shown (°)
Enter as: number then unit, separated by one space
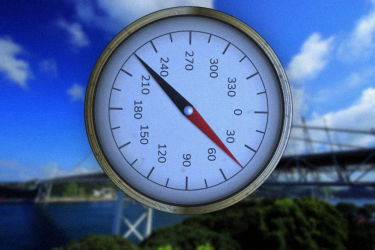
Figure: 45 °
